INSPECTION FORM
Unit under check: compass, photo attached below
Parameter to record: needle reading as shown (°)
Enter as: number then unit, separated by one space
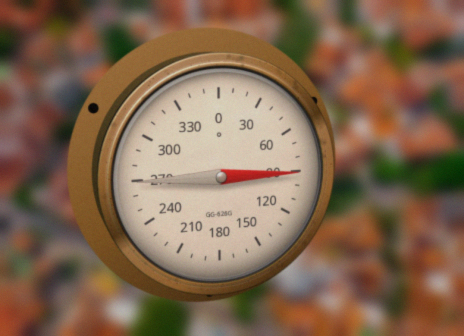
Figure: 90 °
